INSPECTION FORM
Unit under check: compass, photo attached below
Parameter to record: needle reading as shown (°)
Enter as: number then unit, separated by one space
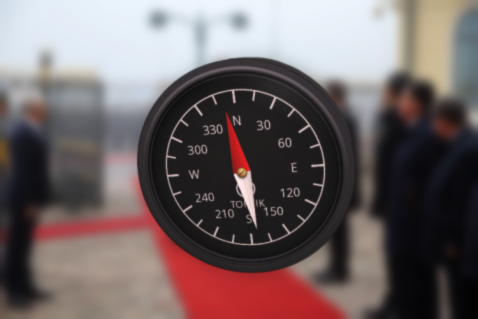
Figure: 352.5 °
